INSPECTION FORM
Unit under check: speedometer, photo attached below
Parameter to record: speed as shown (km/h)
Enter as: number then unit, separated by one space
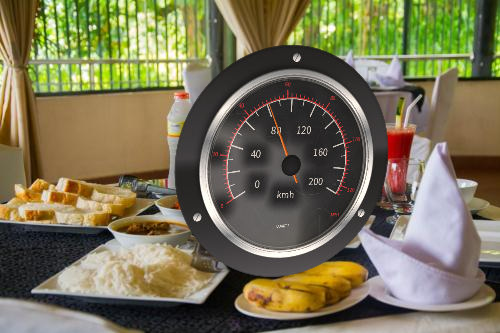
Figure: 80 km/h
